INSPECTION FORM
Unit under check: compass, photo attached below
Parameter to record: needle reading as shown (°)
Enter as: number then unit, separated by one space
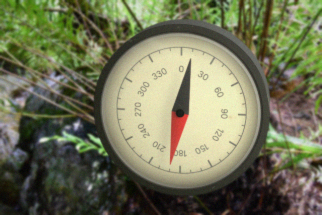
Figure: 190 °
